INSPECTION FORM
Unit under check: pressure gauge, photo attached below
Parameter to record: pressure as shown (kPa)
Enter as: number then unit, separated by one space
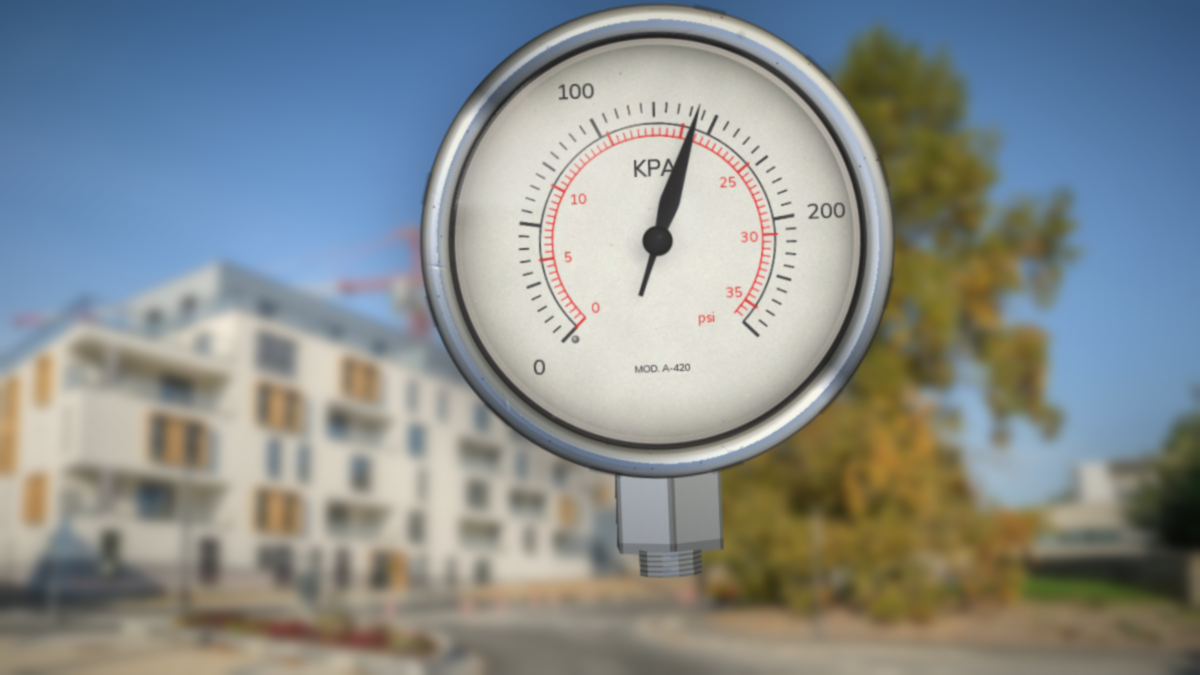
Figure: 142.5 kPa
